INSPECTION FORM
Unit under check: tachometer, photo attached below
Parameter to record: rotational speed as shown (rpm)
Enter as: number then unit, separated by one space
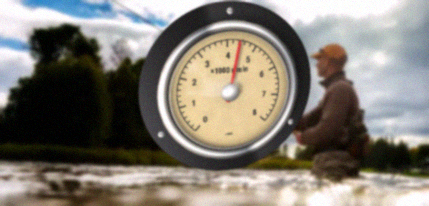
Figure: 4400 rpm
